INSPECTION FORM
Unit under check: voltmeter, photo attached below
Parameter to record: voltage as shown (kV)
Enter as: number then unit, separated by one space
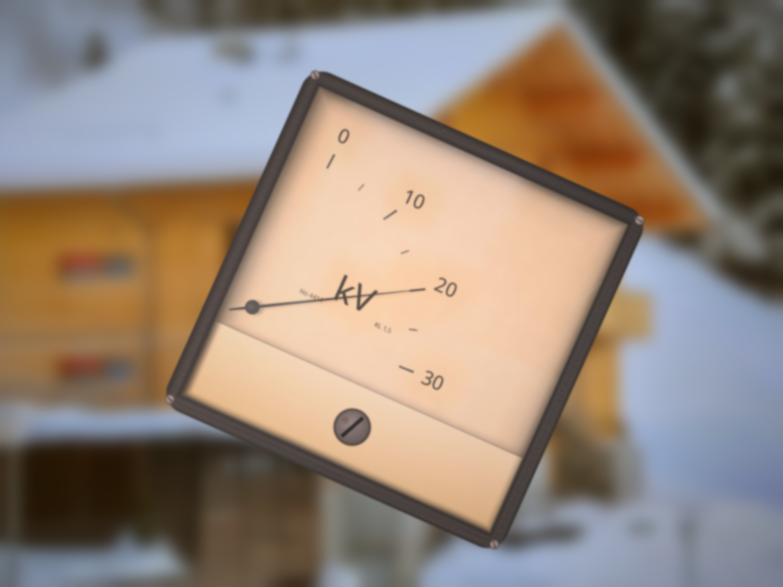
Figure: 20 kV
